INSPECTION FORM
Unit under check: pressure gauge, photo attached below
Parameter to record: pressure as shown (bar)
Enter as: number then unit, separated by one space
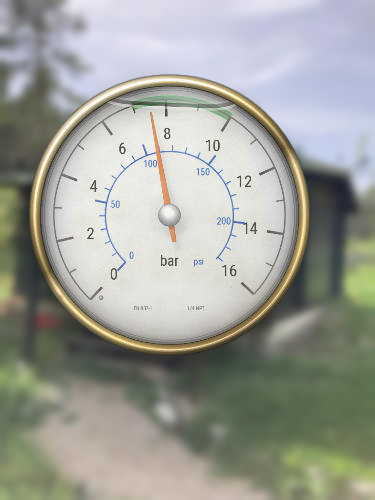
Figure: 7.5 bar
